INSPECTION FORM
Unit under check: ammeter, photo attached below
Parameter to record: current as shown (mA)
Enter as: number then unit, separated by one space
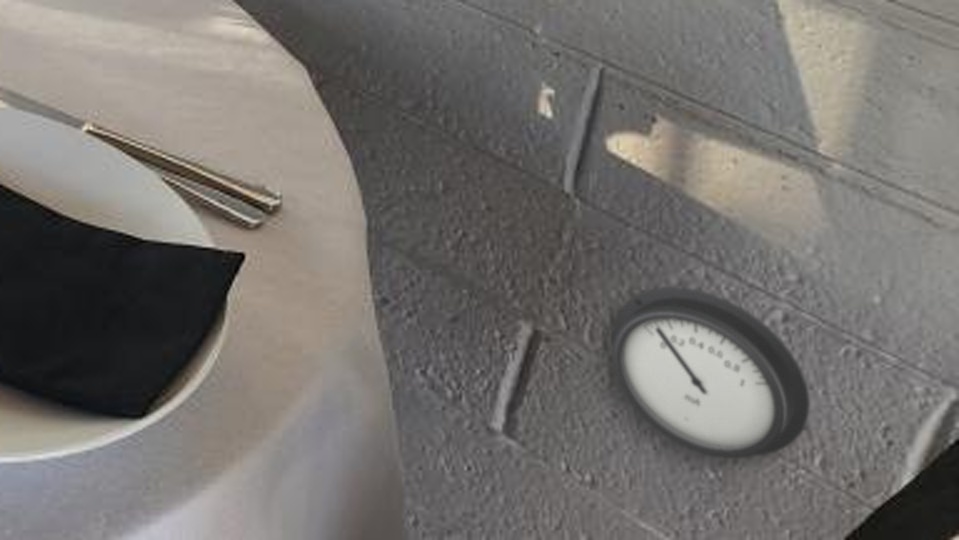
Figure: 0.1 mA
